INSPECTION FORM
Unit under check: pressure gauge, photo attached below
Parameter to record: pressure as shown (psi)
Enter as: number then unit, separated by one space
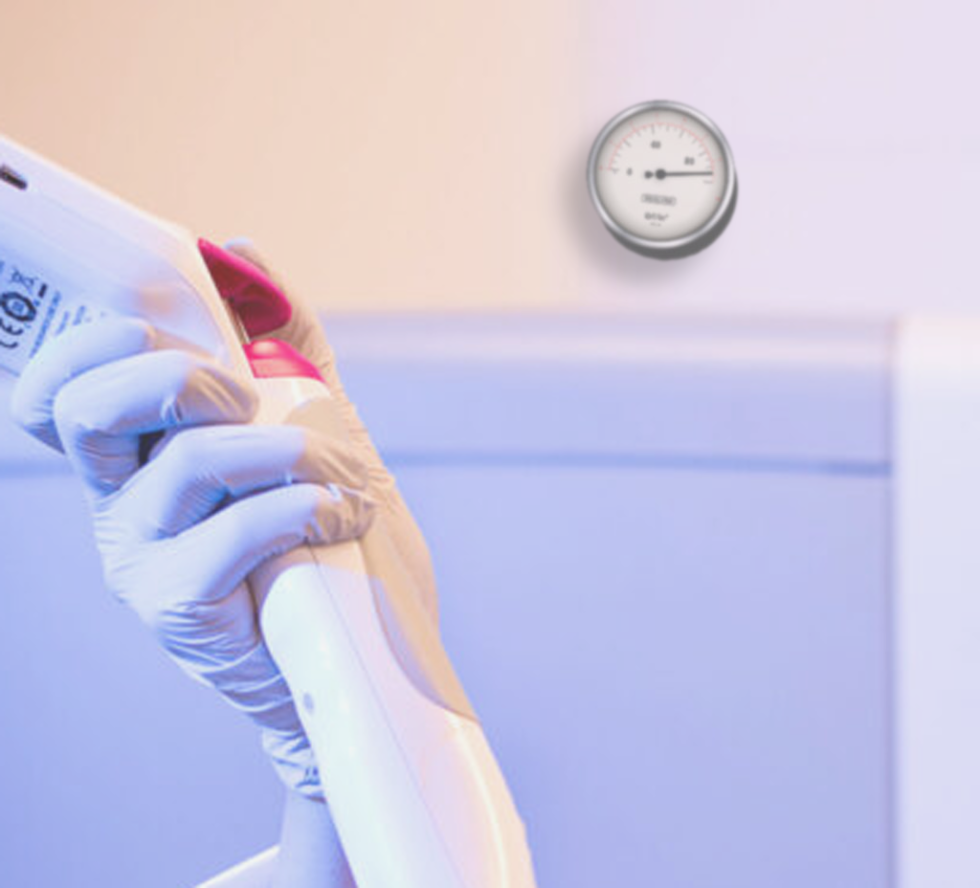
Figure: 95 psi
